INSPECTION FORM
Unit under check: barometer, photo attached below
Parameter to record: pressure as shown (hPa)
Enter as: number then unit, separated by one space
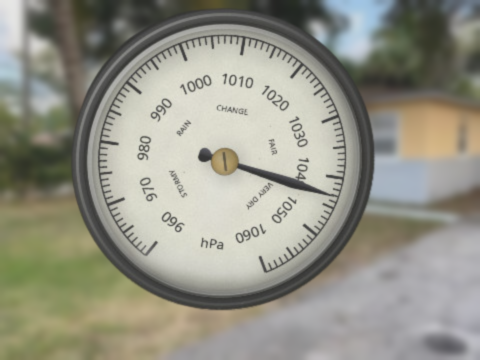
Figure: 1043 hPa
